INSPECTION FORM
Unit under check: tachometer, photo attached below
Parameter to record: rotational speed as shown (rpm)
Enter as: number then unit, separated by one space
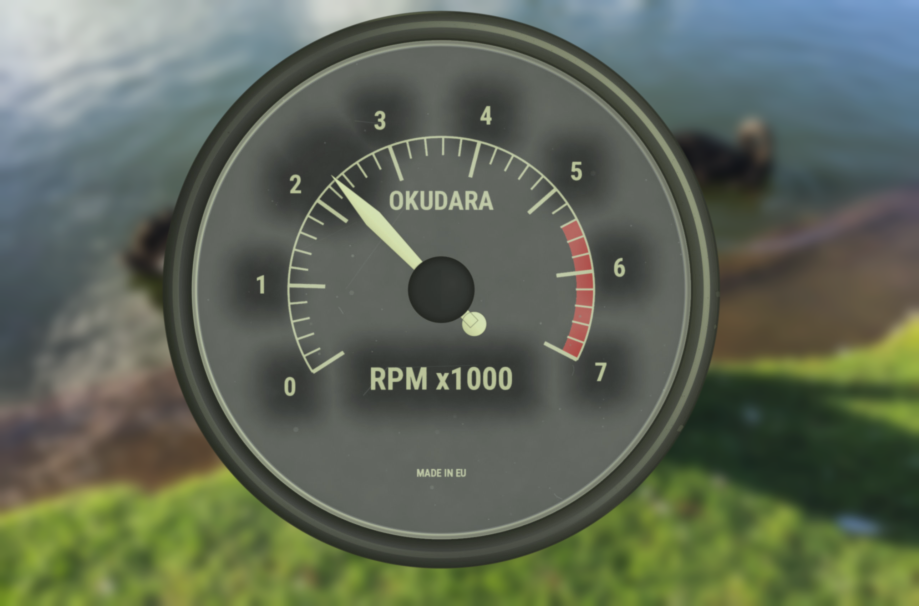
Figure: 2300 rpm
